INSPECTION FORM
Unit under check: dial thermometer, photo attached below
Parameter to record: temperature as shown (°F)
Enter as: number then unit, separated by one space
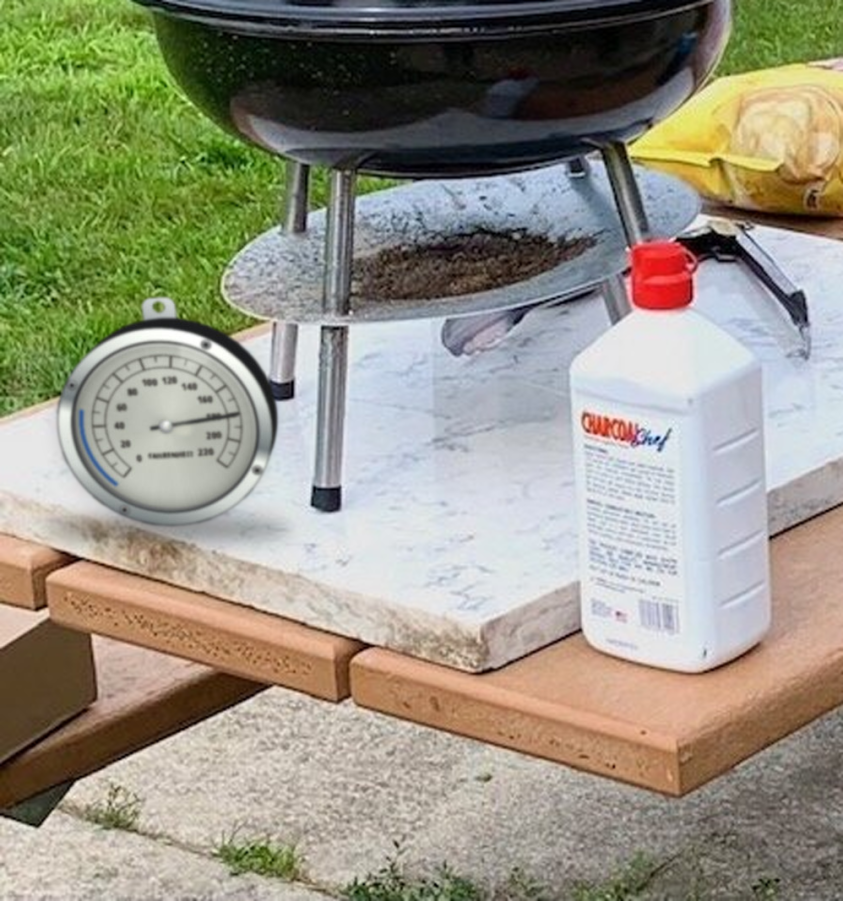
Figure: 180 °F
